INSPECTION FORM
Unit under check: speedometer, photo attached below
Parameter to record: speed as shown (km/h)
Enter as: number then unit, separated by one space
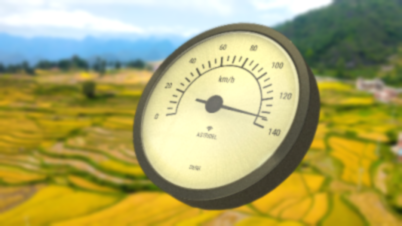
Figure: 135 km/h
